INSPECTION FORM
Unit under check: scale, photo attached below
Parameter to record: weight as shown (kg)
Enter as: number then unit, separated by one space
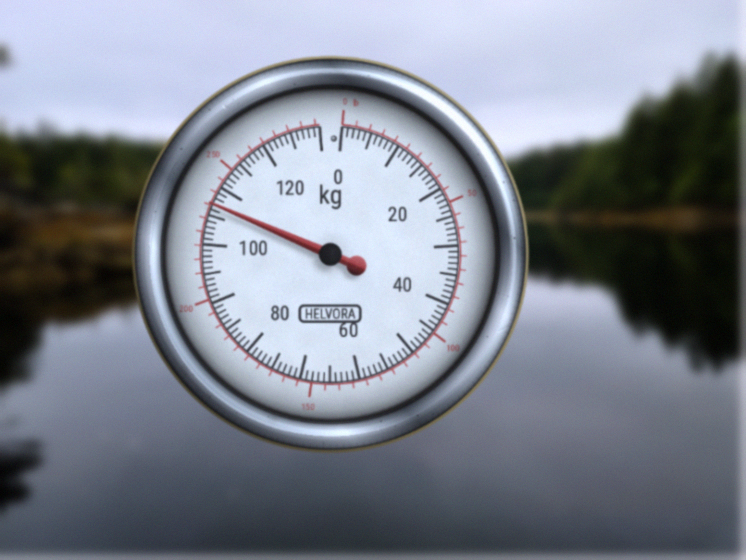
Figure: 107 kg
